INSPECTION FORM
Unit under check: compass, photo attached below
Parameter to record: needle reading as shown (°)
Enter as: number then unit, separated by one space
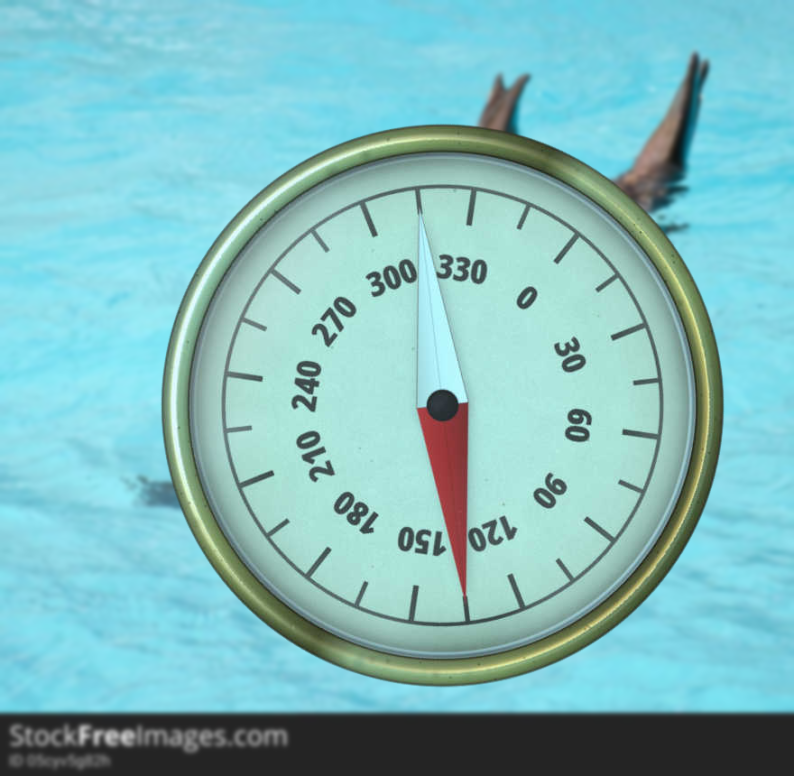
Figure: 135 °
